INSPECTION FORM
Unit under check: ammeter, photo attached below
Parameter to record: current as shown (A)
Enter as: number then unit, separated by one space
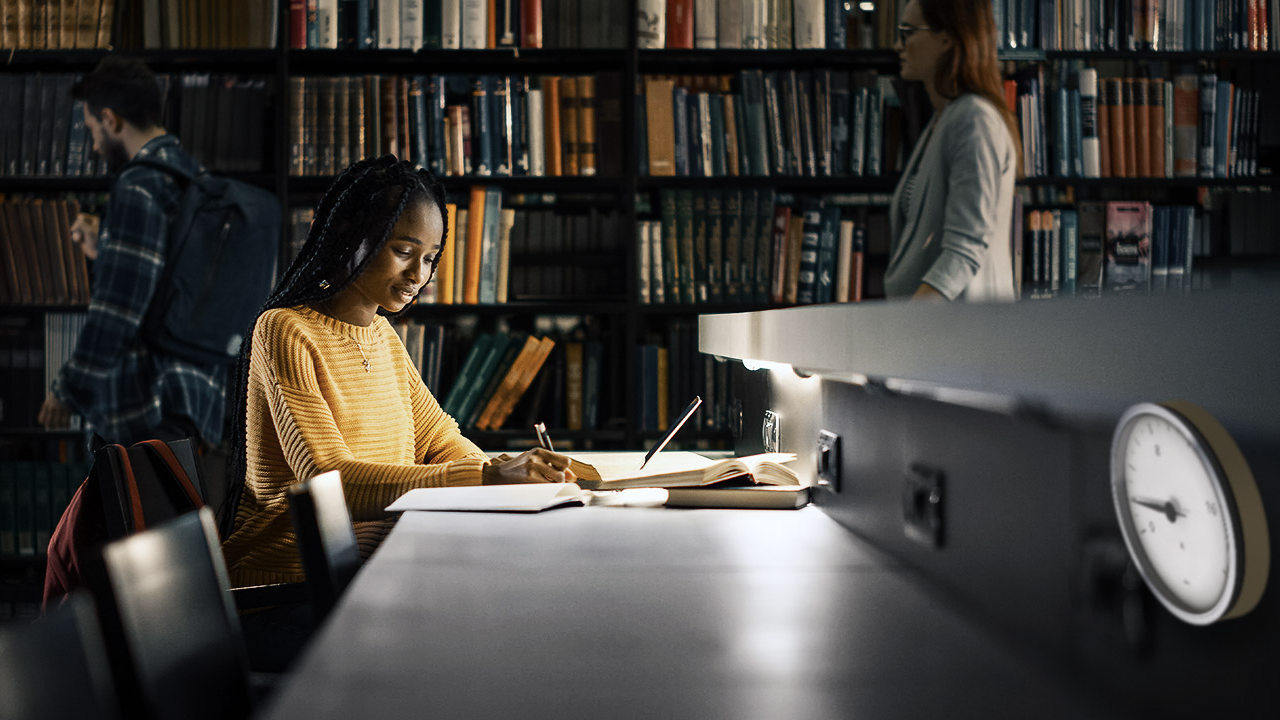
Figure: 2 A
